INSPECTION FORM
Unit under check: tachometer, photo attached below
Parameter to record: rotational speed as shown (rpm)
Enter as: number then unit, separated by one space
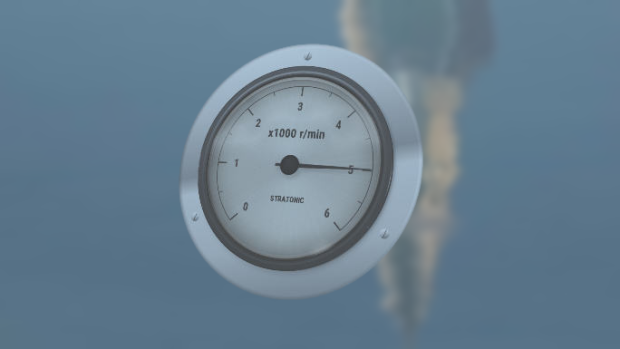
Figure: 5000 rpm
